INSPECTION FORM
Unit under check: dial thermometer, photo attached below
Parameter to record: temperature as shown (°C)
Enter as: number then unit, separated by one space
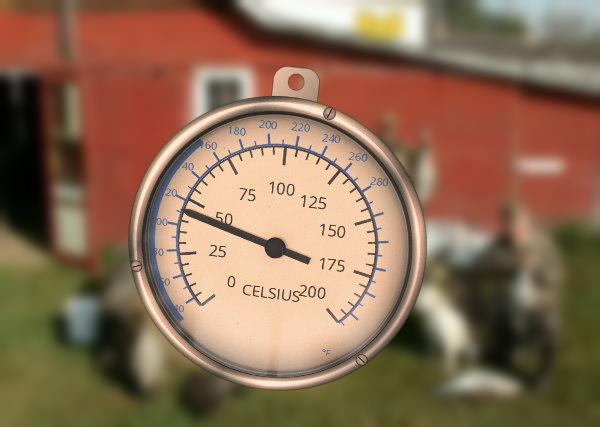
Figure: 45 °C
